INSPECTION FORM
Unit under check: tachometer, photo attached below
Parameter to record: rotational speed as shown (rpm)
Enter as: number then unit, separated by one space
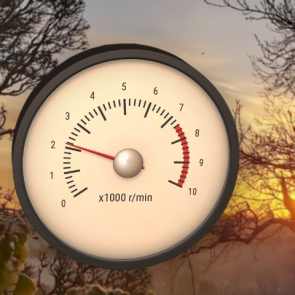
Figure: 2200 rpm
